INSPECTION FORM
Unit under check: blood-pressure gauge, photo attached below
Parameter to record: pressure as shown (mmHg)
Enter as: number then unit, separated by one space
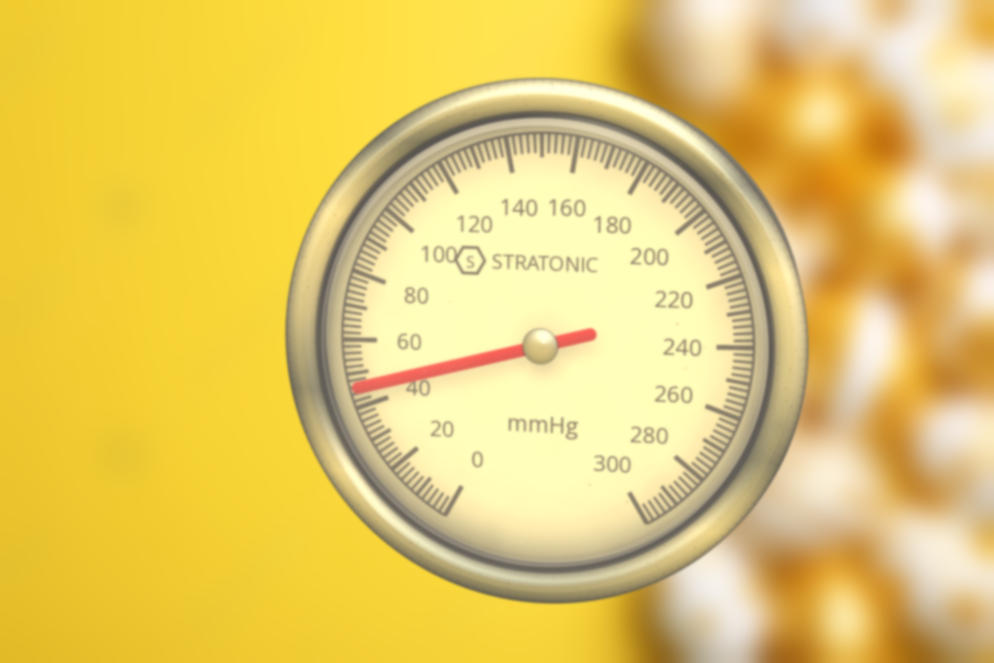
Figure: 46 mmHg
